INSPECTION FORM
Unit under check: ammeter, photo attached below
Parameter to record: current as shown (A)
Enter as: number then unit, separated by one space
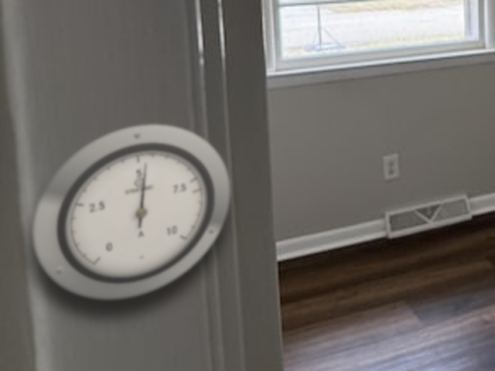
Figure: 5.25 A
